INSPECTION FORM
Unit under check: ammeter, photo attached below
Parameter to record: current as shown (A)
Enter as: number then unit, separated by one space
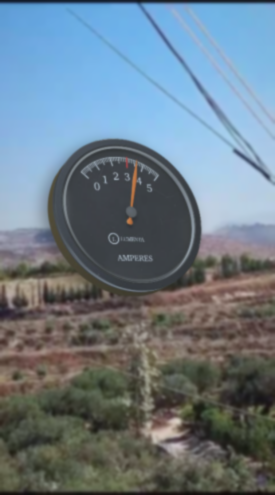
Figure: 3.5 A
